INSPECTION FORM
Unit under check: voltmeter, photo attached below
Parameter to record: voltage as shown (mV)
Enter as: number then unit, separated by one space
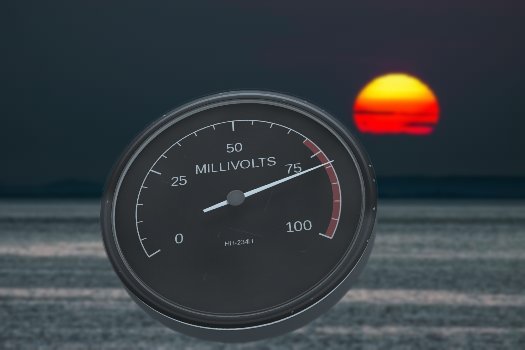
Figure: 80 mV
